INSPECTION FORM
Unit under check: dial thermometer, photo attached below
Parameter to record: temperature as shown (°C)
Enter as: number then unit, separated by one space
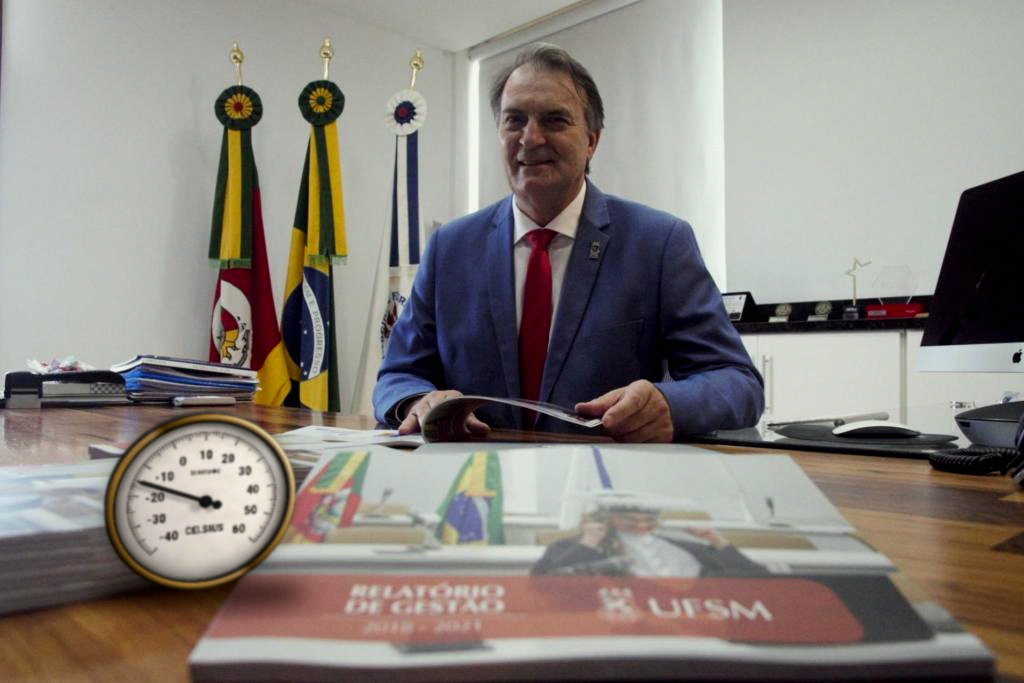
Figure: -15 °C
